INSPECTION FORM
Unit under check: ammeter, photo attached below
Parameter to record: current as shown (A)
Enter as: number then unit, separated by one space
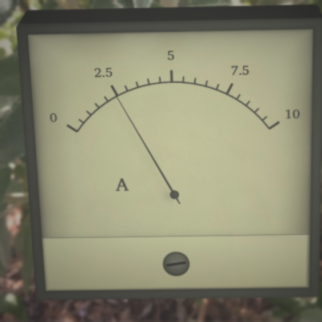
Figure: 2.5 A
